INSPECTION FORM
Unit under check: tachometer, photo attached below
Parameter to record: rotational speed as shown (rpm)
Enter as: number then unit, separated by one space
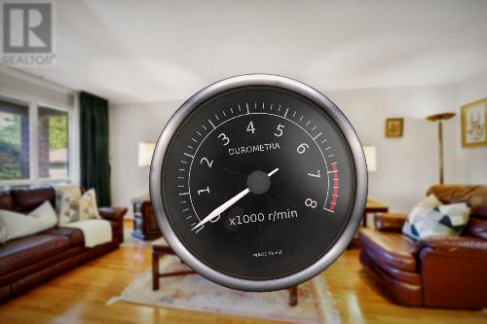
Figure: 100 rpm
